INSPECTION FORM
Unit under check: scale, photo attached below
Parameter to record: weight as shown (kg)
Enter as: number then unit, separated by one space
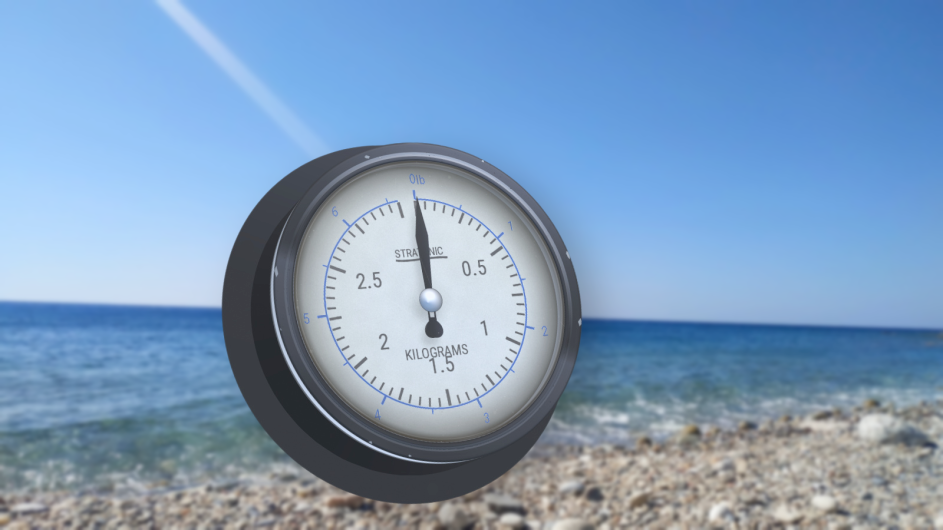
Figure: 0 kg
